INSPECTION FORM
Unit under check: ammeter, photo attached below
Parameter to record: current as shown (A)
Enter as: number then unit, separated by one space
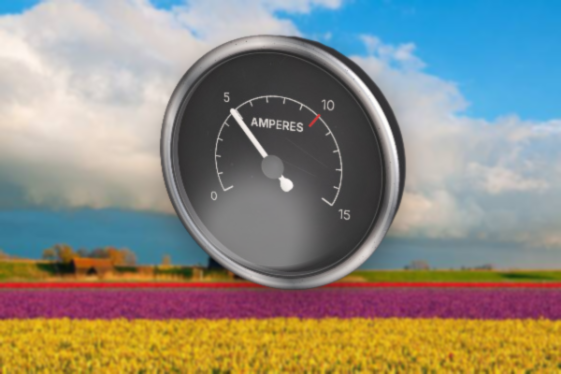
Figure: 5 A
